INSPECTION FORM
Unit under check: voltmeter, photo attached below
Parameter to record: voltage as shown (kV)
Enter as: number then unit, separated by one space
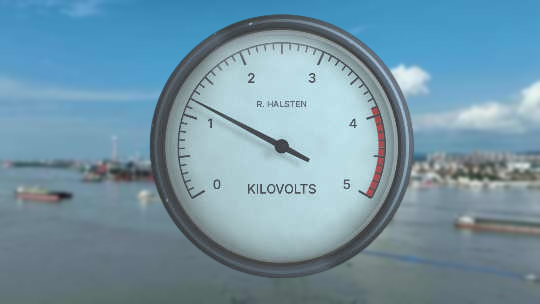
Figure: 1.2 kV
